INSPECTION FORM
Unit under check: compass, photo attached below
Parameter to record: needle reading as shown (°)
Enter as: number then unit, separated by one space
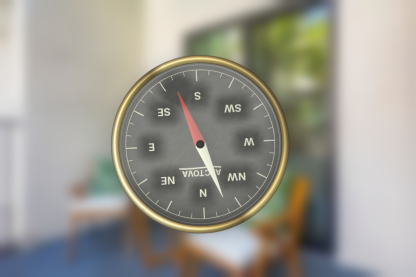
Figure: 160 °
